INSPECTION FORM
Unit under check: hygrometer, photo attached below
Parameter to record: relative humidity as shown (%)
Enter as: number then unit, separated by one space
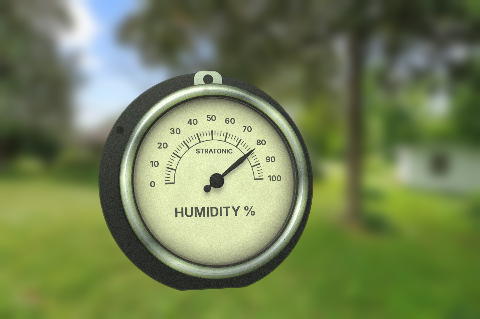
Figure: 80 %
